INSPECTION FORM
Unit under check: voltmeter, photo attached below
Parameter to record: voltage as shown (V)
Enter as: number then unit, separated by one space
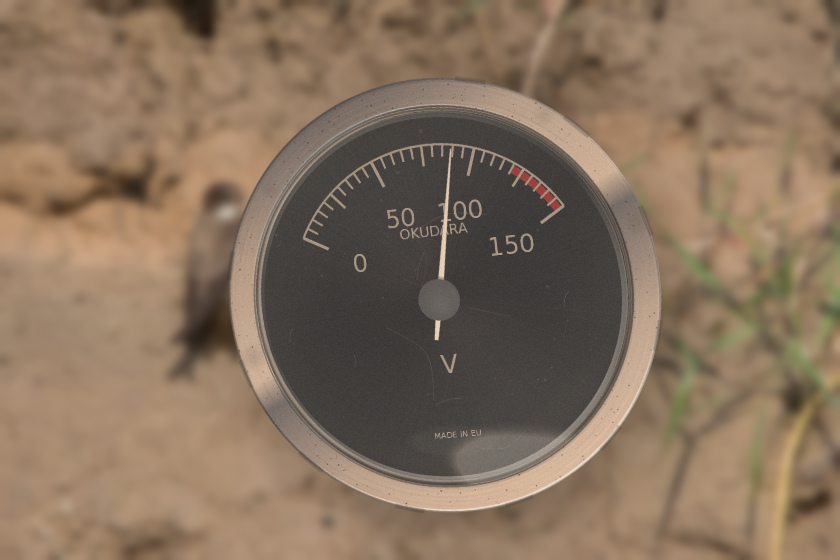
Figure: 90 V
